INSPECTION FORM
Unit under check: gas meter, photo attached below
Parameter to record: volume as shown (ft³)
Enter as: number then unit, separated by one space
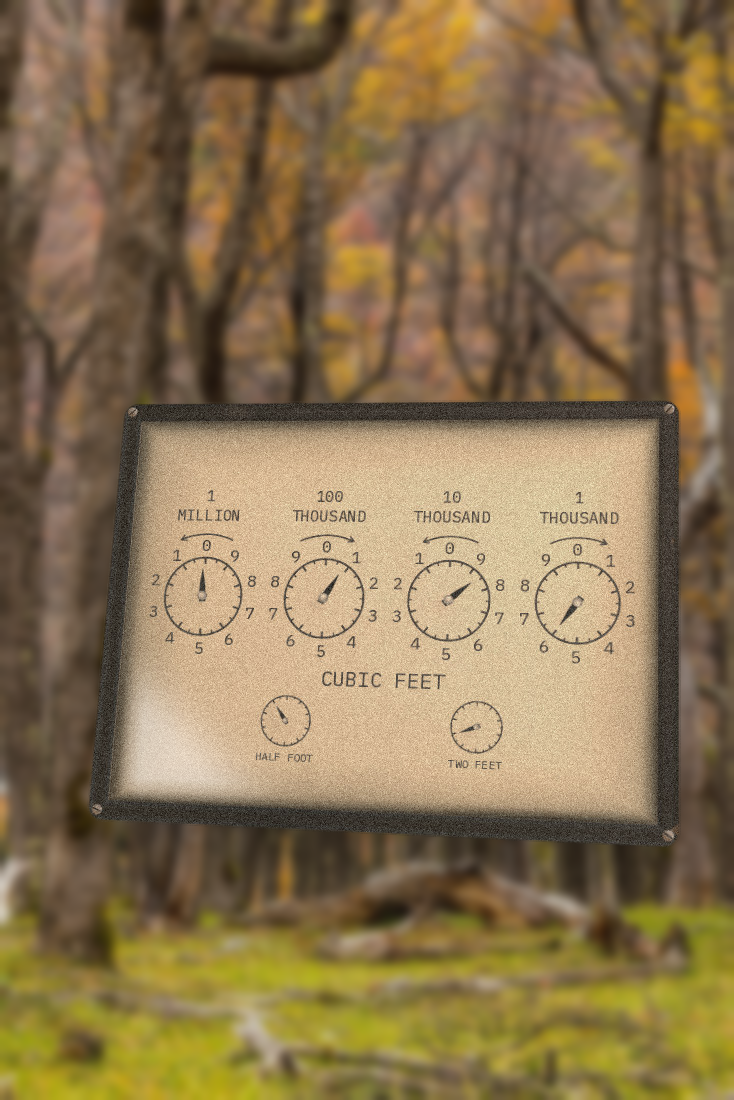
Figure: 8600 ft³
